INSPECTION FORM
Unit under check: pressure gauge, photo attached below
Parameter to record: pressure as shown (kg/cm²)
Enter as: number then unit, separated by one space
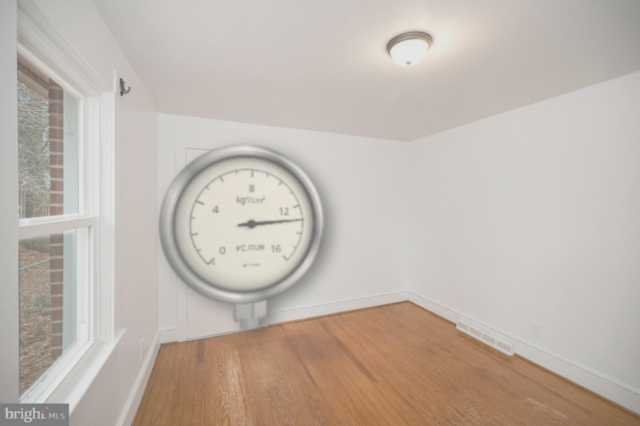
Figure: 13 kg/cm²
